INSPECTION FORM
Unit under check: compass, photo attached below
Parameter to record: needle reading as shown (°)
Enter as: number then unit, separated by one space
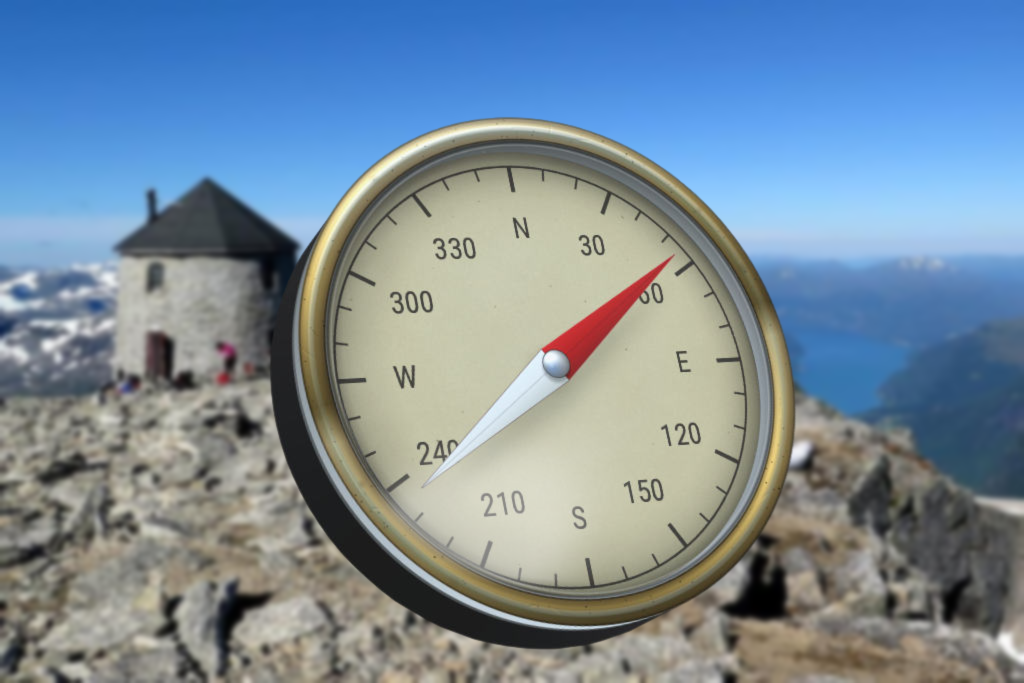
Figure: 55 °
